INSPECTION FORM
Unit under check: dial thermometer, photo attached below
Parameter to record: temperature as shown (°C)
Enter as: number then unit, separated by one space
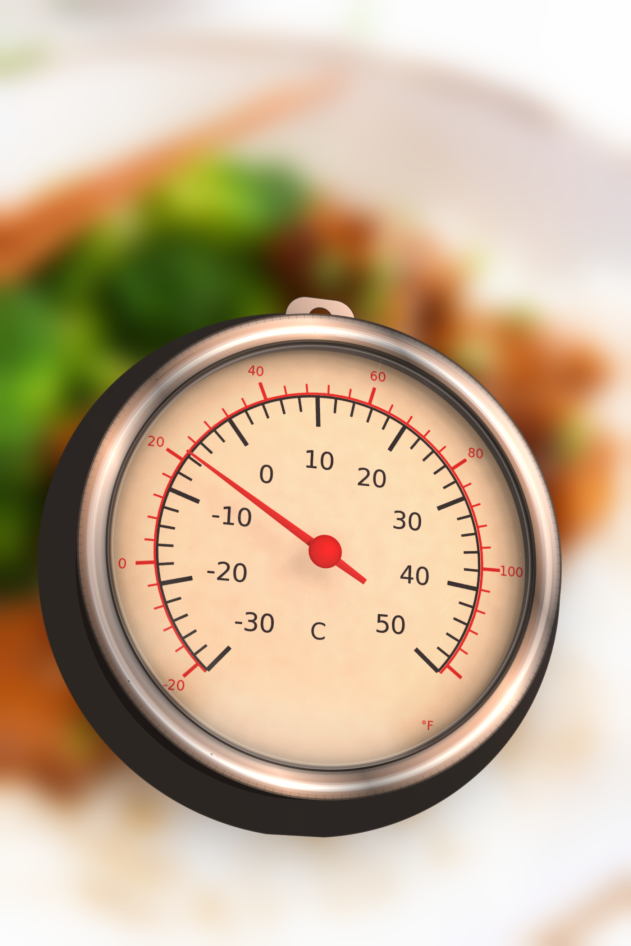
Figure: -6 °C
